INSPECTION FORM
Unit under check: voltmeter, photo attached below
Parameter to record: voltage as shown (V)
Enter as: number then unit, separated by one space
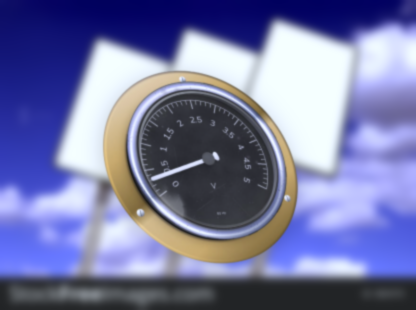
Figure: 0.3 V
